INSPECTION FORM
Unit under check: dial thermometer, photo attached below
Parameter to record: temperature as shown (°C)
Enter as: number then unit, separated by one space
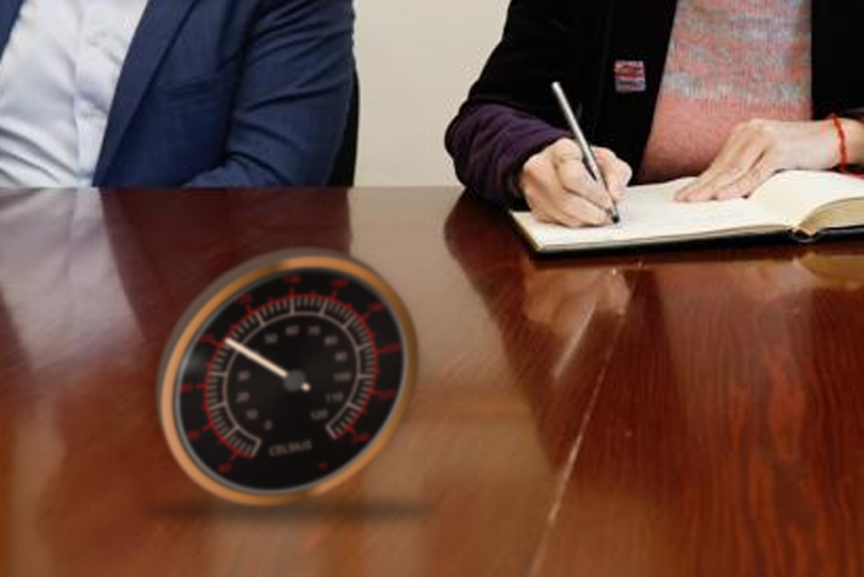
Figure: 40 °C
